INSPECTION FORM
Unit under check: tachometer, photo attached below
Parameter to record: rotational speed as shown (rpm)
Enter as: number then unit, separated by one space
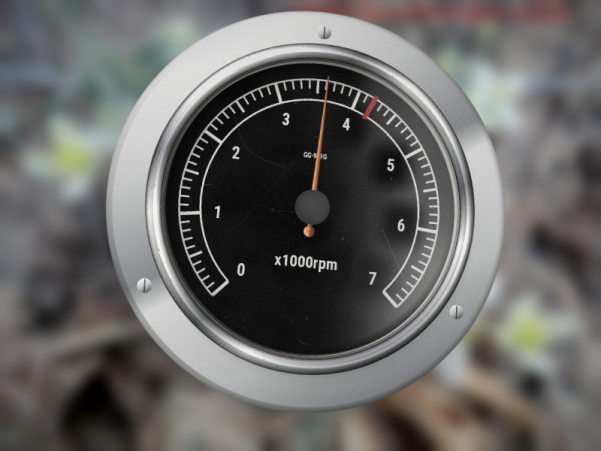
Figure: 3600 rpm
